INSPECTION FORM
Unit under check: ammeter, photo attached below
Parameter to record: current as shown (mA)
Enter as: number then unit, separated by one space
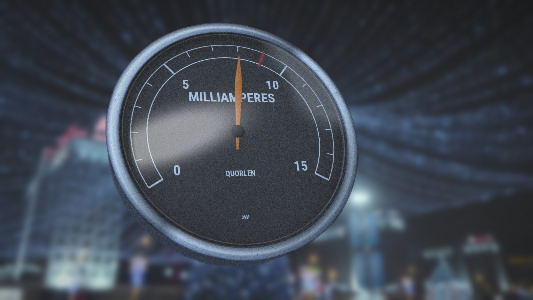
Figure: 8 mA
